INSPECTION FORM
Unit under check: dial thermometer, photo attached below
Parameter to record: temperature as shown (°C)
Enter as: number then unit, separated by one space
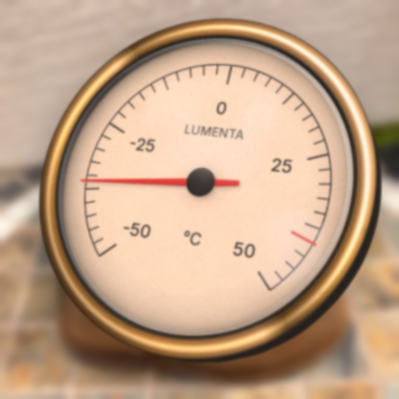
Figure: -36.25 °C
